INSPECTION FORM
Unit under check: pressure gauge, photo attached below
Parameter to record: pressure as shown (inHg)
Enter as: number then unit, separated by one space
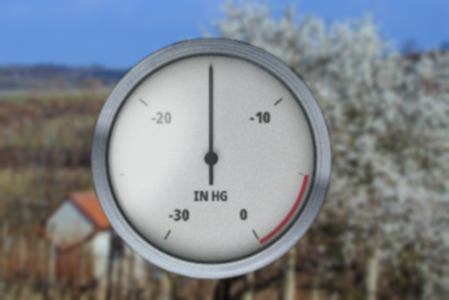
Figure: -15 inHg
